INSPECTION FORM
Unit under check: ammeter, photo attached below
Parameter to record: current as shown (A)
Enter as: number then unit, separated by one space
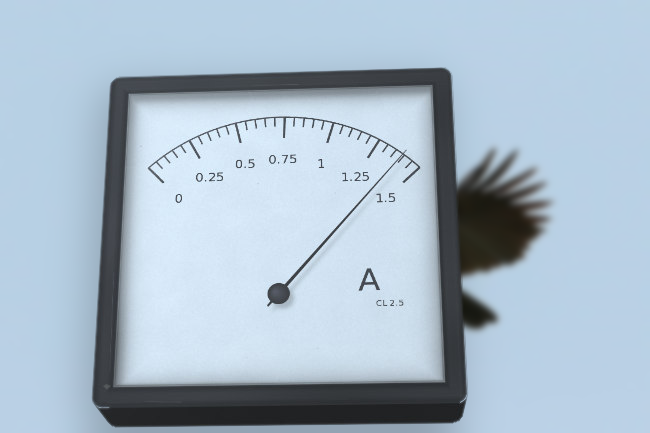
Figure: 1.4 A
